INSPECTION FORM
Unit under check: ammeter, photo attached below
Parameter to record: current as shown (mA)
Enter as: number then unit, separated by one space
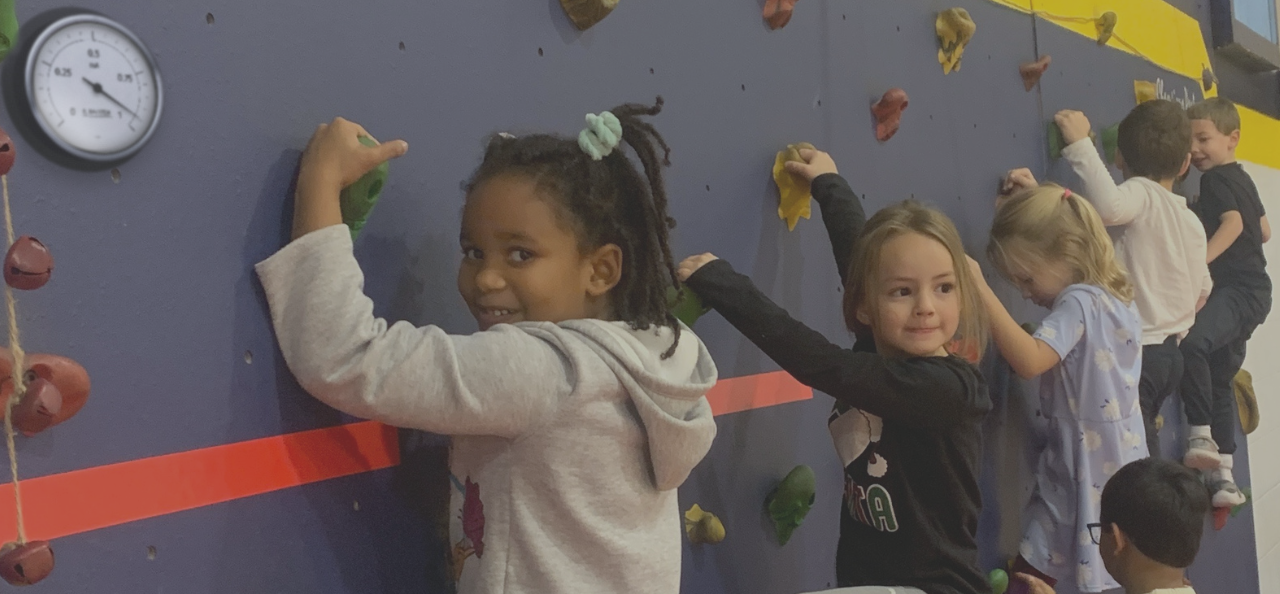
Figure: 0.95 mA
